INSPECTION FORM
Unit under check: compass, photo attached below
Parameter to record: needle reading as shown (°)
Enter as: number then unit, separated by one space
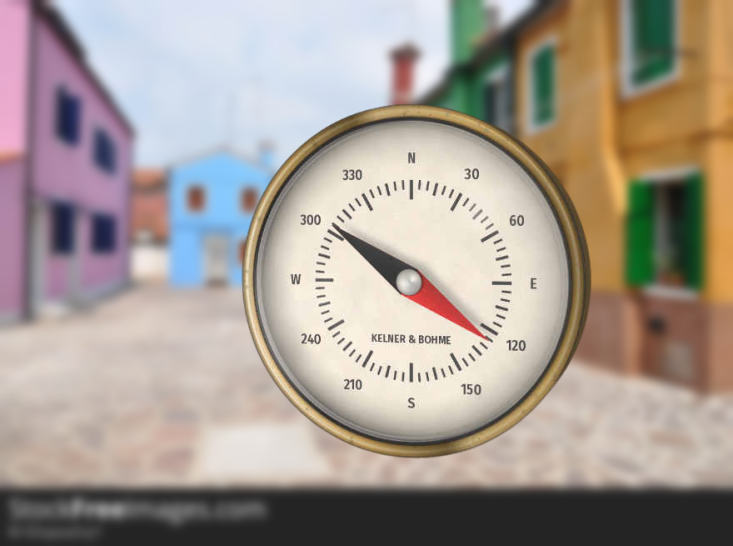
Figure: 125 °
